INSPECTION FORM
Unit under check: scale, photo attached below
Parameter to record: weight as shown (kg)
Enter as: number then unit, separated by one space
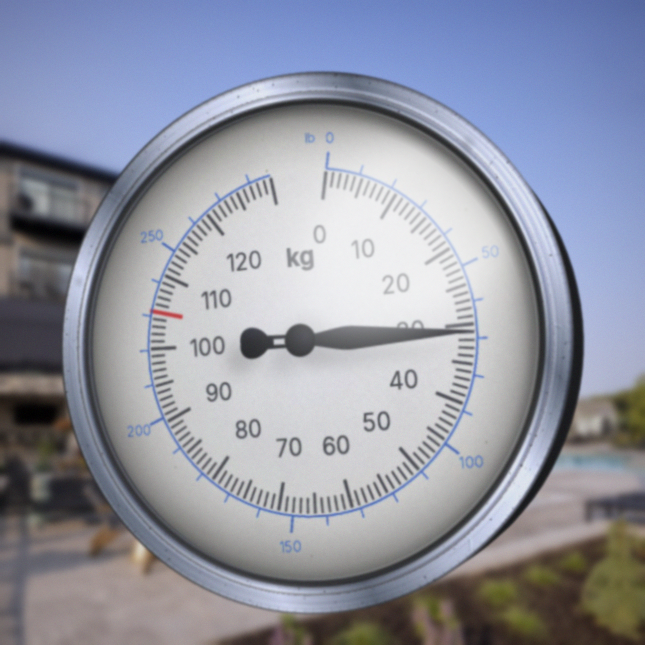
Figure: 31 kg
